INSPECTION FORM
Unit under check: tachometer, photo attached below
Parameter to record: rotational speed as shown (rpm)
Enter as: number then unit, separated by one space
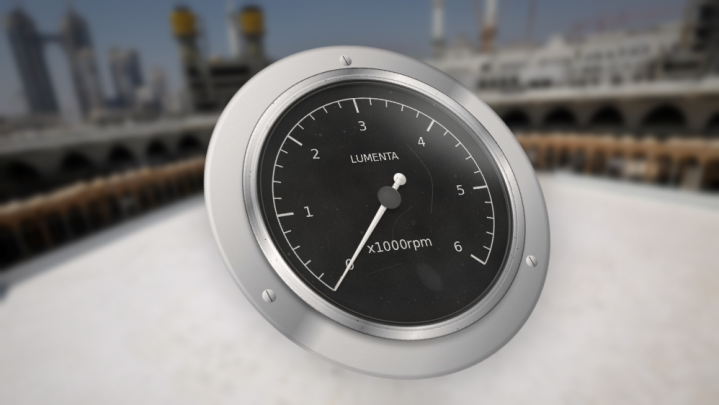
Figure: 0 rpm
